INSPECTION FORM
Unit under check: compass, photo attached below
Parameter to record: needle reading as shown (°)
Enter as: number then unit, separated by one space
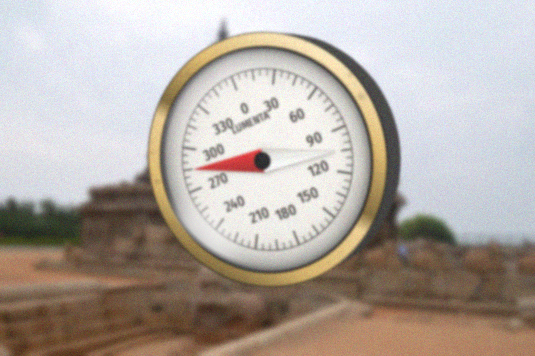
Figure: 285 °
